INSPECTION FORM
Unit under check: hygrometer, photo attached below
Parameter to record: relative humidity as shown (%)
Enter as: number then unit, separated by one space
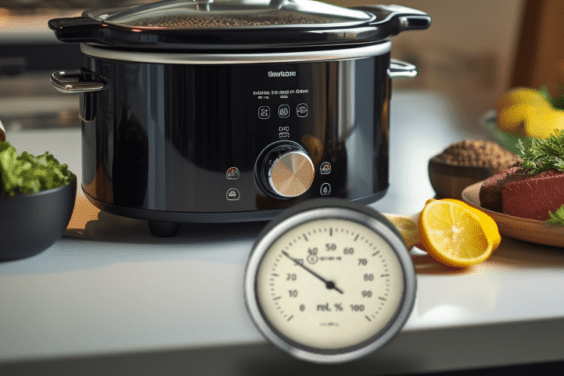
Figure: 30 %
